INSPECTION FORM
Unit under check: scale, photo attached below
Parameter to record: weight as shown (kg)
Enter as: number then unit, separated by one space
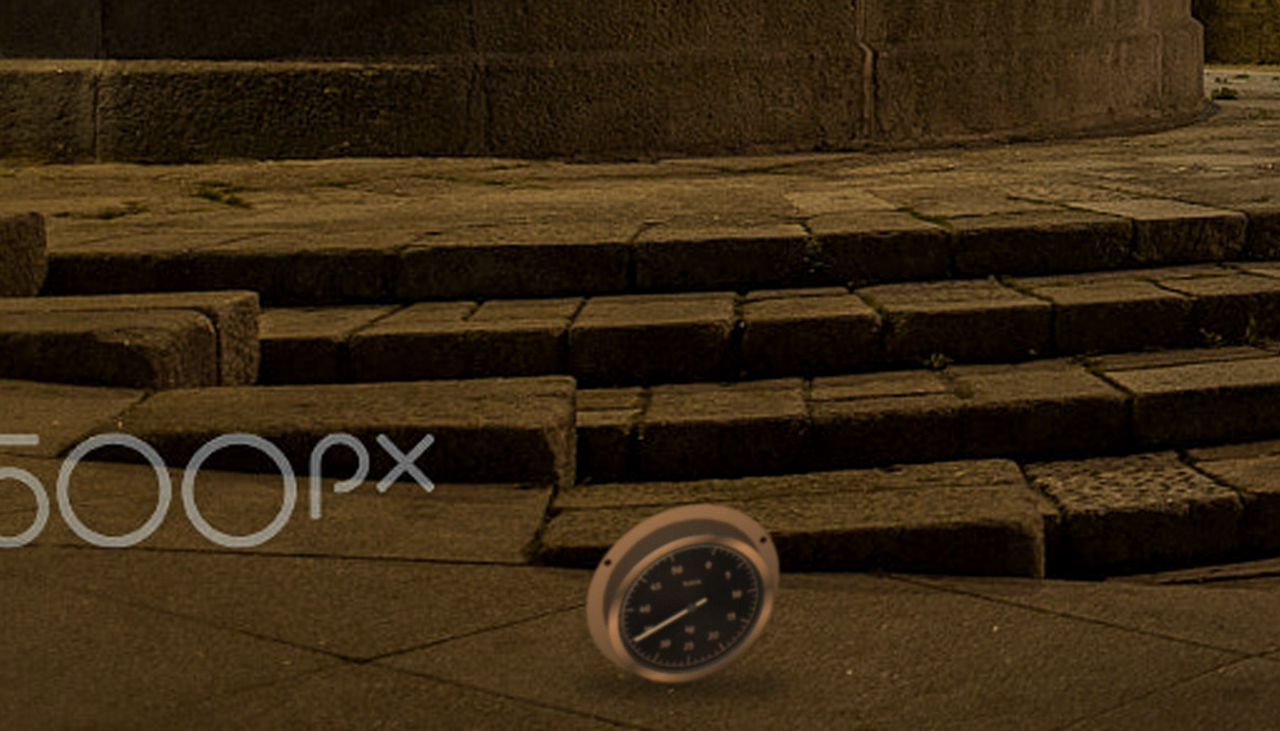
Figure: 35 kg
